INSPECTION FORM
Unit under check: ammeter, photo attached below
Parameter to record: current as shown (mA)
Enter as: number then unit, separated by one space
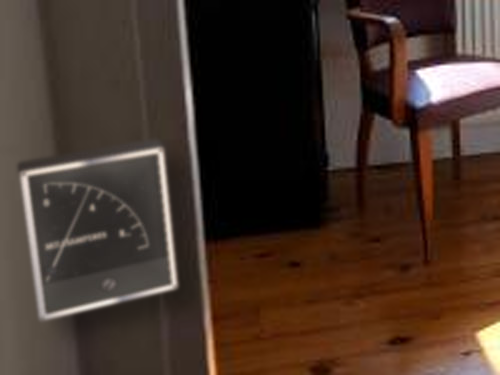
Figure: 3 mA
